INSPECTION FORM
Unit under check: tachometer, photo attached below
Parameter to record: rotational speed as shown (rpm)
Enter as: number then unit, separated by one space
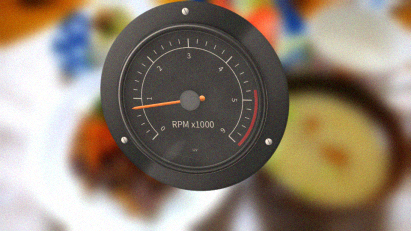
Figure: 800 rpm
